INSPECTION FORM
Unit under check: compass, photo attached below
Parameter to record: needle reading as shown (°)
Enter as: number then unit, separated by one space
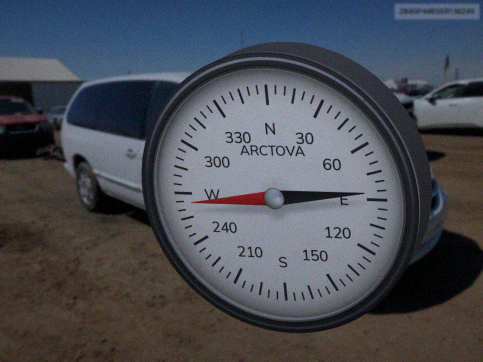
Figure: 265 °
